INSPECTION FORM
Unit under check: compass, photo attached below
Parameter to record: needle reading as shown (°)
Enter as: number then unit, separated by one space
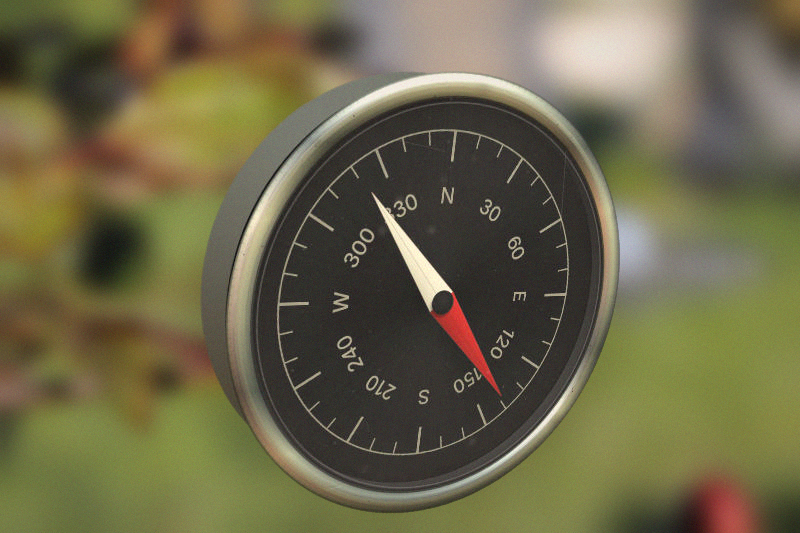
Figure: 140 °
